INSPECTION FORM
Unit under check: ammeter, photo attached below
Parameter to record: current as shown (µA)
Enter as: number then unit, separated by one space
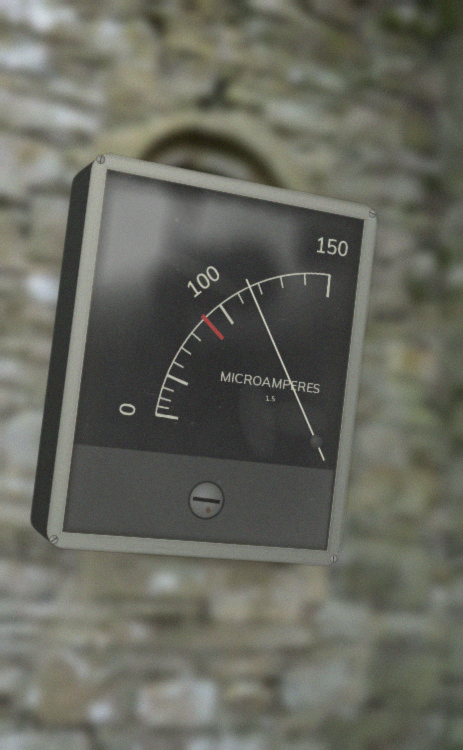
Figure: 115 µA
